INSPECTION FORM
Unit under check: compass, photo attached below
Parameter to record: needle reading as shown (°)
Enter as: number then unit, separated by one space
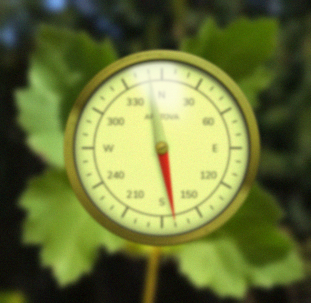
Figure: 170 °
